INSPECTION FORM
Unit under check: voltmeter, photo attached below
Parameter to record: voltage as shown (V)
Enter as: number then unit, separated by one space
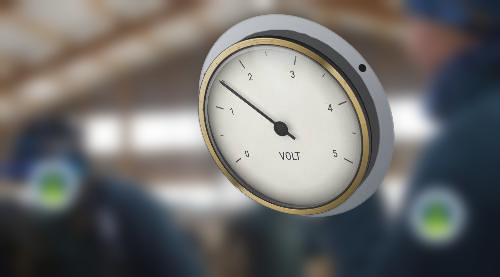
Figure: 1.5 V
